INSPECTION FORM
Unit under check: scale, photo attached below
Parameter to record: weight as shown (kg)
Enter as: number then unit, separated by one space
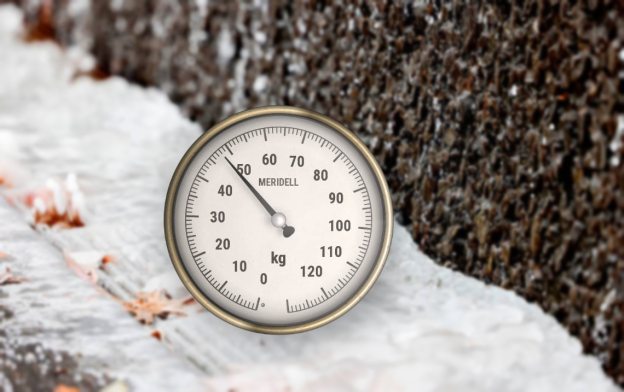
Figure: 48 kg
